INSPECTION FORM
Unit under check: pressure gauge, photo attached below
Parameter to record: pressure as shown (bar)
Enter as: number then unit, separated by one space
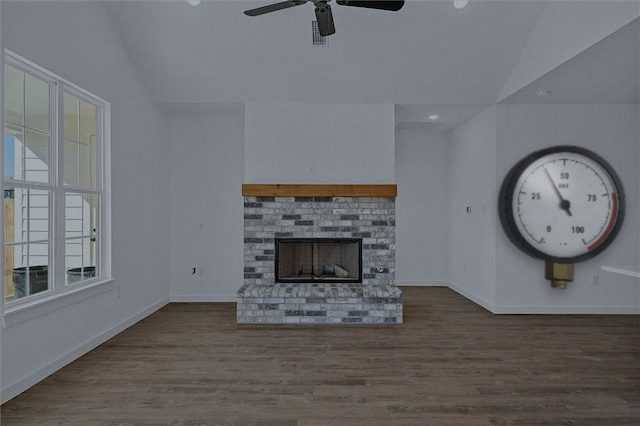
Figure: 40 bar
